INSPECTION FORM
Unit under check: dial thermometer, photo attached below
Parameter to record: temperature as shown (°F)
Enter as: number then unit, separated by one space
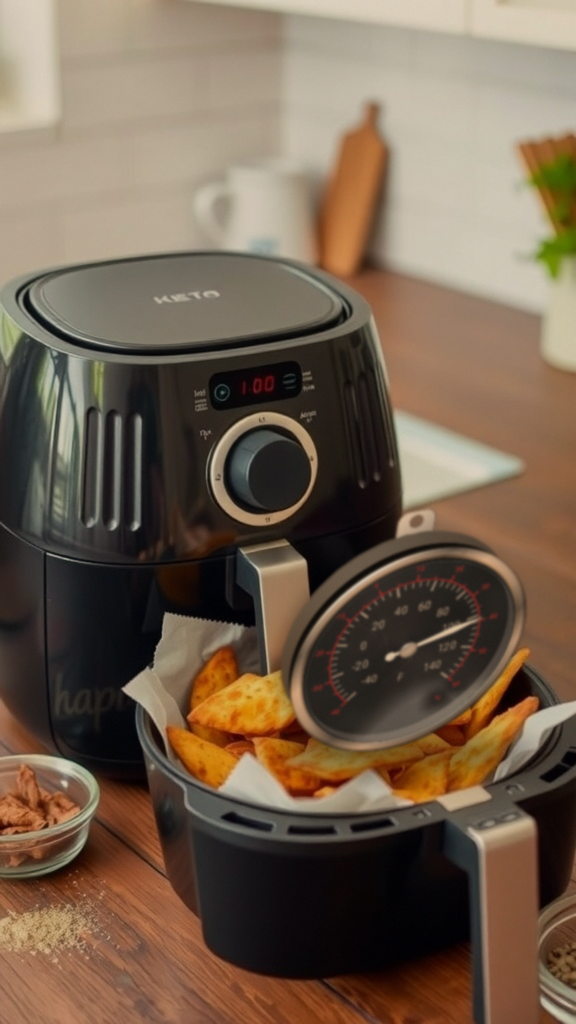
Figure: 100 °F
